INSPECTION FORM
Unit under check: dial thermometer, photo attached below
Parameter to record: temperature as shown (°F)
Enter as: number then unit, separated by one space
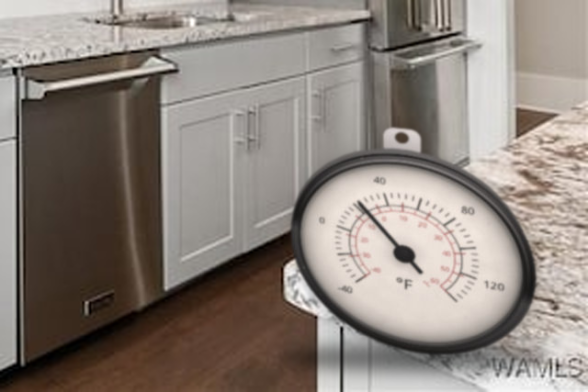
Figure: 24 °F
